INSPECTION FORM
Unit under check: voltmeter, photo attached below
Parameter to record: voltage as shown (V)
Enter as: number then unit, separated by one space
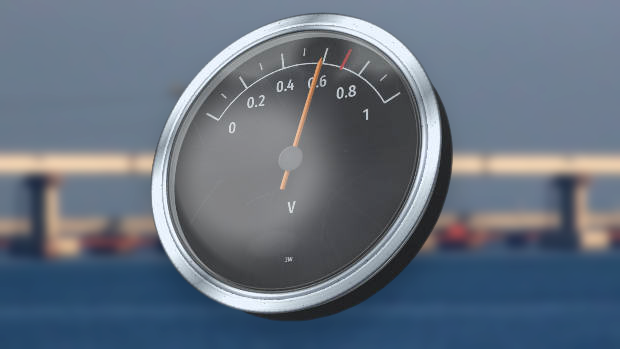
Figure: 0.6 V
